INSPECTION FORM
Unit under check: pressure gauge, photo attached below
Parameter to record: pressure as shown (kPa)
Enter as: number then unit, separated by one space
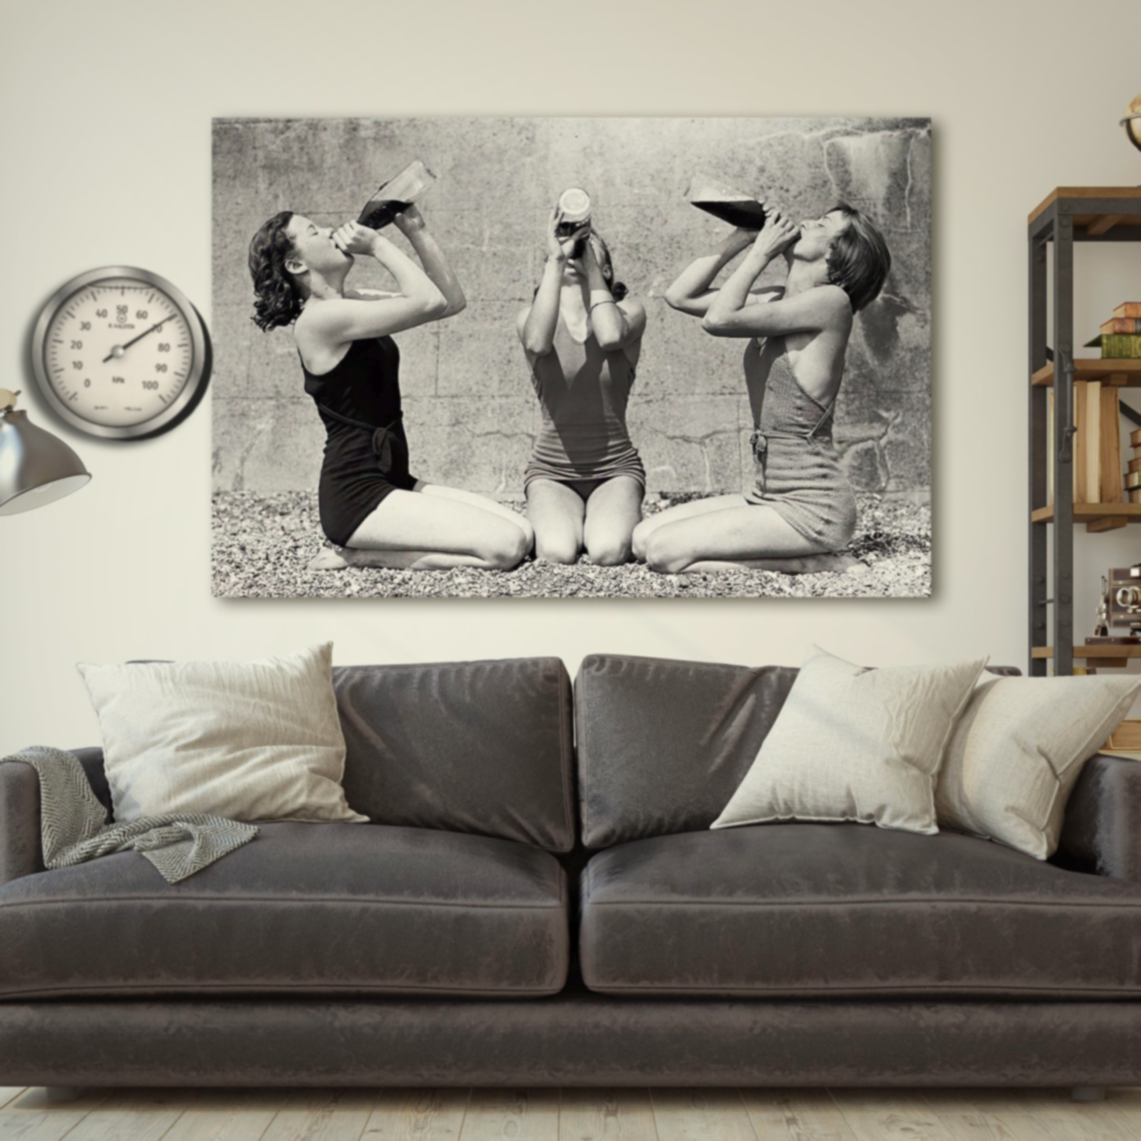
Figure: 70 kPa
